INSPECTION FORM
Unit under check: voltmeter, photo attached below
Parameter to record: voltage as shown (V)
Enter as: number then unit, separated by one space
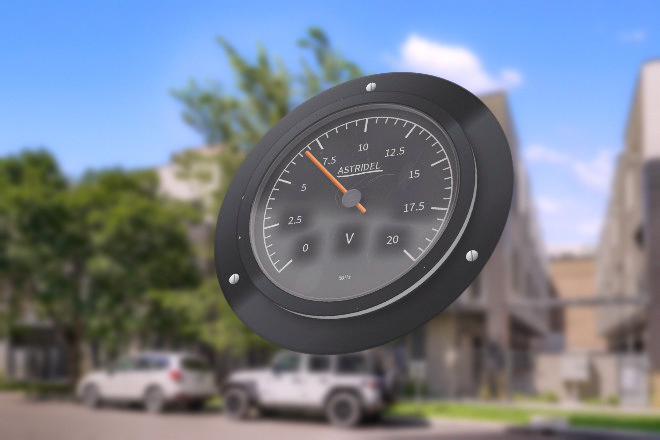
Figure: 6.75 V
